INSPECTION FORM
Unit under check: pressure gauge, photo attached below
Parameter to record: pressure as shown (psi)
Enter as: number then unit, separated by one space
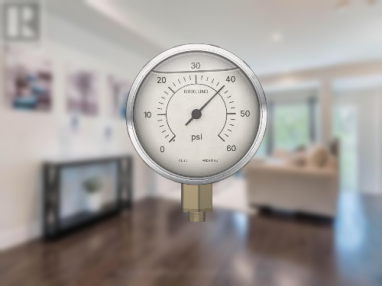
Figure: 40 psi
